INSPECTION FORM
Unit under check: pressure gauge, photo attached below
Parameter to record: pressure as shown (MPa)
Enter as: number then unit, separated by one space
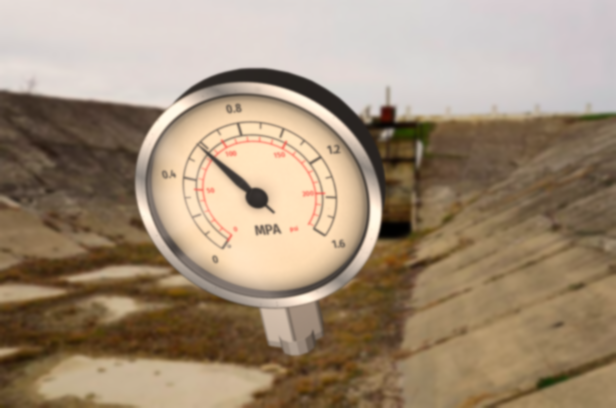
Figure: 0.6 MPa
